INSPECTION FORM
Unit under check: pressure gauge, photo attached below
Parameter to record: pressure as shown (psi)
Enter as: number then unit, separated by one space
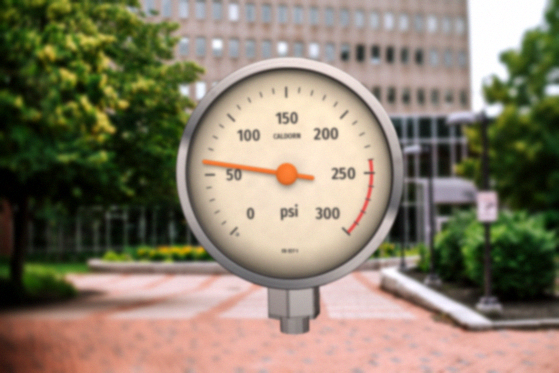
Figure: 60 psi
